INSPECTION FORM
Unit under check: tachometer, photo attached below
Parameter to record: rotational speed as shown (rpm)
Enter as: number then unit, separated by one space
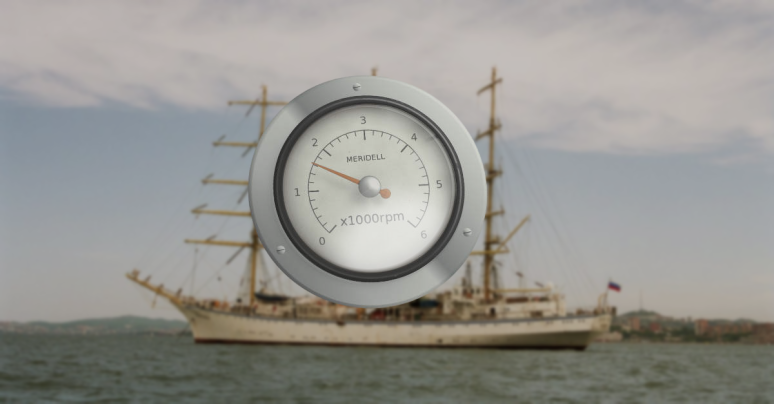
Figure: 1600 rpm
